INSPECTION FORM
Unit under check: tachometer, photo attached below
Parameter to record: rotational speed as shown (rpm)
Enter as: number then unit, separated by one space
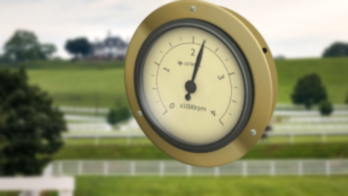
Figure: 2250 rpm
